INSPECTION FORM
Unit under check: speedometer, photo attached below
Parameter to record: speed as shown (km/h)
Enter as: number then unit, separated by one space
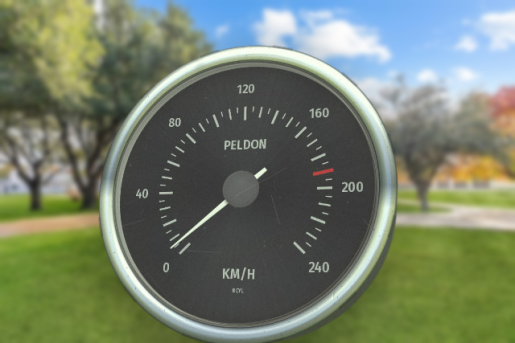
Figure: 5 km/h
